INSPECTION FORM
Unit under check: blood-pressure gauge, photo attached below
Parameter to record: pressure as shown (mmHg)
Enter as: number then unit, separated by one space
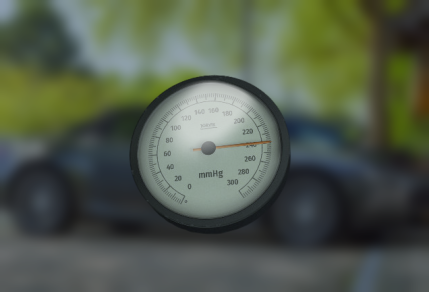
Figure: 240 mmHg
